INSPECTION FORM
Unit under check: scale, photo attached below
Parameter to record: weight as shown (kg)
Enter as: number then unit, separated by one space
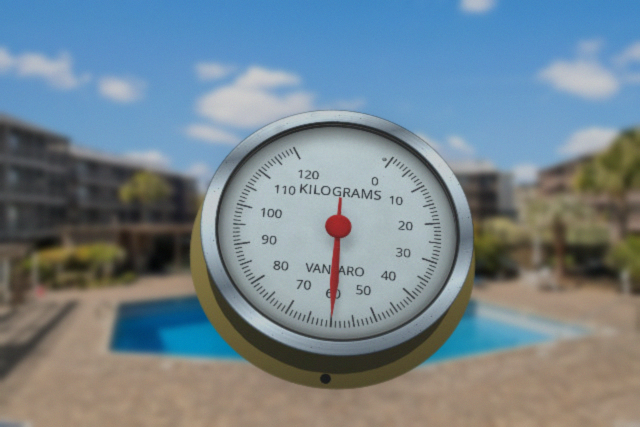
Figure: 60 kg
